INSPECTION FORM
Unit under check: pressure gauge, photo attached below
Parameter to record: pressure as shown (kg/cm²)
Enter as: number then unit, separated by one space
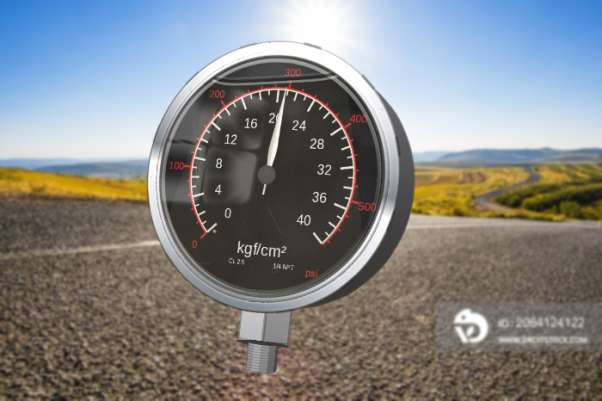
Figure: 21 kg/cm²
